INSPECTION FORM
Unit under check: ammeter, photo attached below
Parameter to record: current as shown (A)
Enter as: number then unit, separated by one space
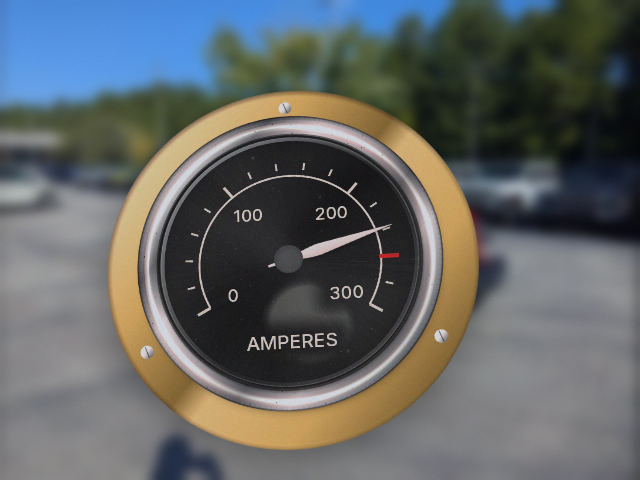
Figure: 240 A
